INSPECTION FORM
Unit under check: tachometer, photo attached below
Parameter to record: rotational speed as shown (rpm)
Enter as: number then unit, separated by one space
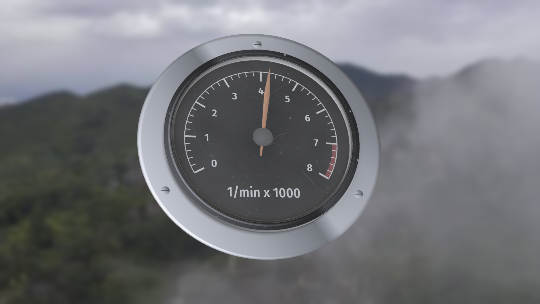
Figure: 4200 rpm
